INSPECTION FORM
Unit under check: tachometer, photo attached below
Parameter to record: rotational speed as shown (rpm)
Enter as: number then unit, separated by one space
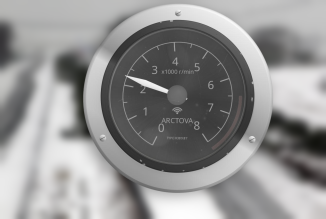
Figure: 2250 rpm
